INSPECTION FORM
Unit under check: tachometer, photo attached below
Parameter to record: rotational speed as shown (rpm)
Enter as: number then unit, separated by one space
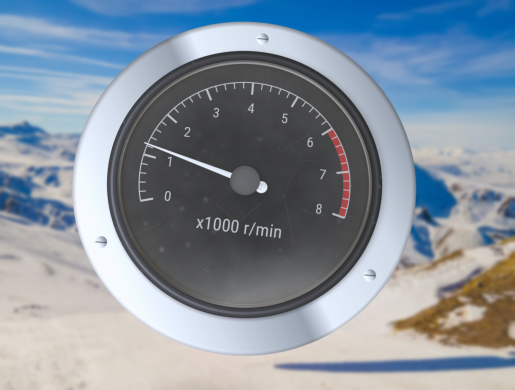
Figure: 1200 rpm
